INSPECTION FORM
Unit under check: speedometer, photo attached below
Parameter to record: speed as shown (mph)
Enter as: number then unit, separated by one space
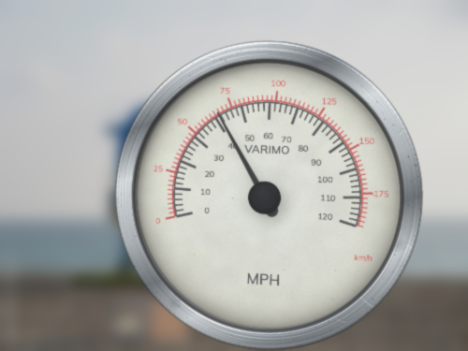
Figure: 42 mph
